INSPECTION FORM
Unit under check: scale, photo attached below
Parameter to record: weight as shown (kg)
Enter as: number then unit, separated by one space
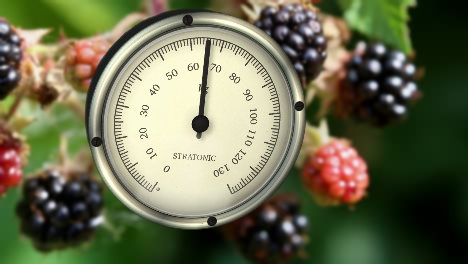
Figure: 65 kg
